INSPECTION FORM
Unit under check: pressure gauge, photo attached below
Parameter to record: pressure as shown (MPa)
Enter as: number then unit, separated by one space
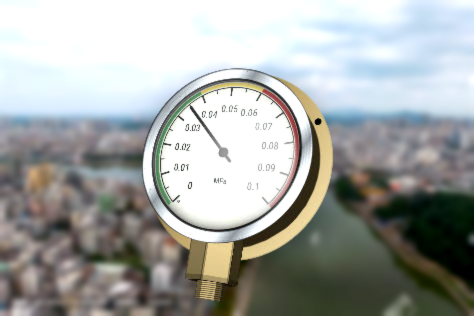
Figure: 0.035 MPa
